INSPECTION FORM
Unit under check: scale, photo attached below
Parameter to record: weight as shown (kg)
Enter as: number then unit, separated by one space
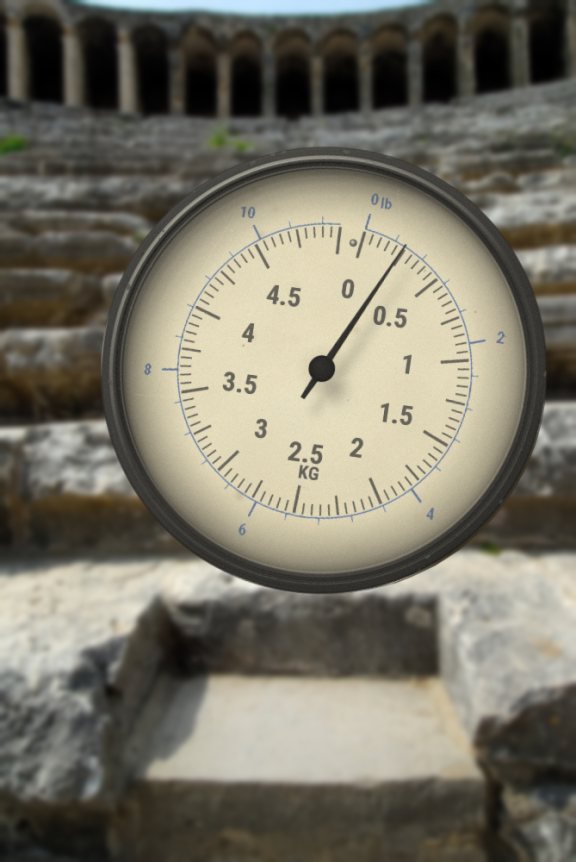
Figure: 0.25 kg
